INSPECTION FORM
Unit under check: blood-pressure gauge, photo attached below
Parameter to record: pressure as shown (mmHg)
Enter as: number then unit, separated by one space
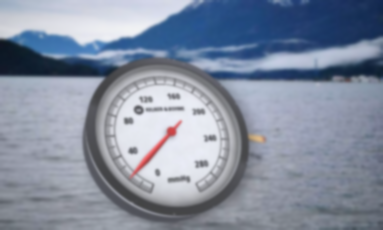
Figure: 20 mmHg
